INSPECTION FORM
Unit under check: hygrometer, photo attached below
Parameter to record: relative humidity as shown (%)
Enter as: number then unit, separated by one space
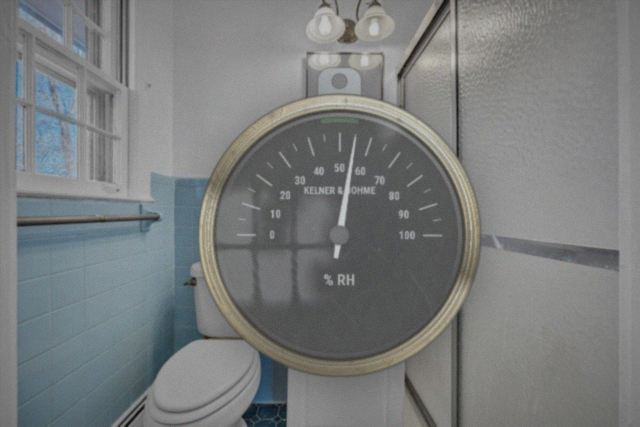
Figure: 55 %
